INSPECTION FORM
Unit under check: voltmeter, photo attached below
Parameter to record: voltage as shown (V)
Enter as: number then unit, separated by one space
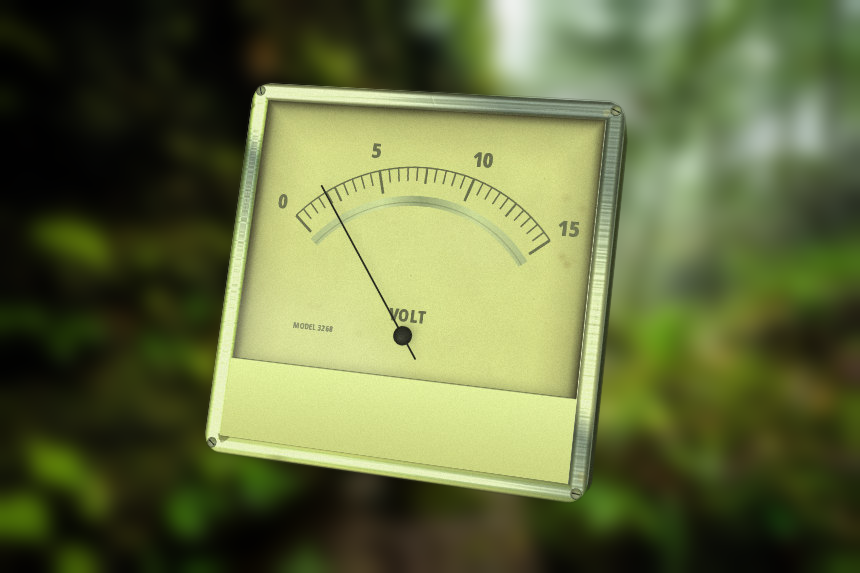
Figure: 2 V
